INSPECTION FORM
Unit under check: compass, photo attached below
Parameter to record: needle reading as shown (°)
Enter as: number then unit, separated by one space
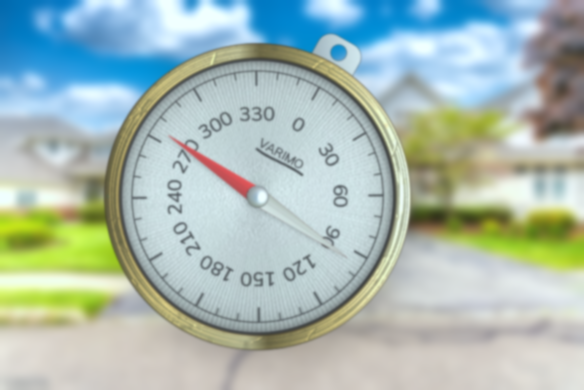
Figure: 275 °
